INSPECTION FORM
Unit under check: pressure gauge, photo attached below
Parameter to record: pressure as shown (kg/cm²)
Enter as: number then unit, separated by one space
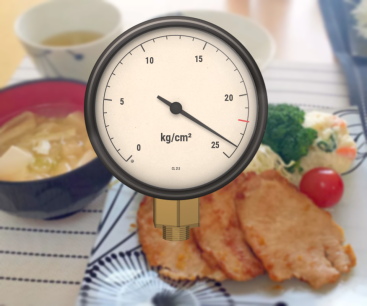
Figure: 24 kg/cm²
